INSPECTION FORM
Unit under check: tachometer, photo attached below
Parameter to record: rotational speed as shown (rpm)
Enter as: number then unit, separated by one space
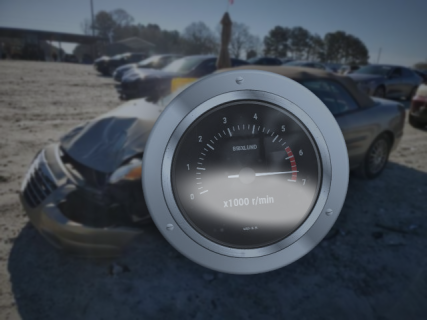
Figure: 6600 rpm
